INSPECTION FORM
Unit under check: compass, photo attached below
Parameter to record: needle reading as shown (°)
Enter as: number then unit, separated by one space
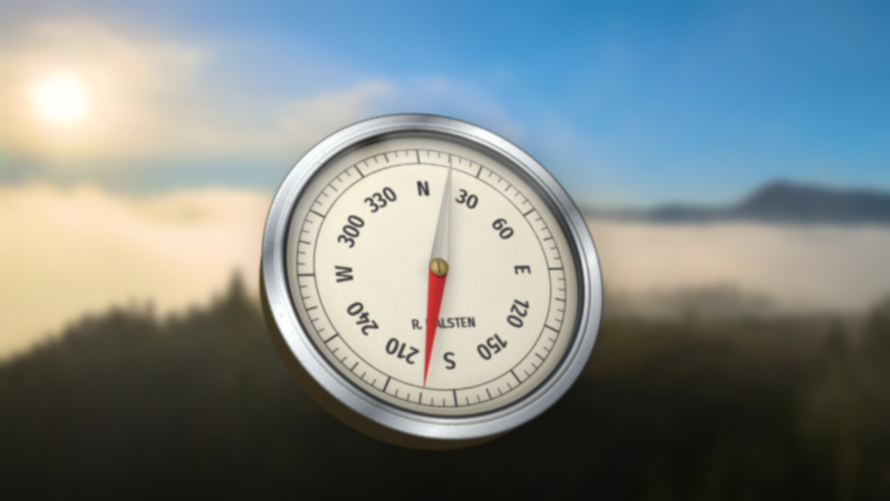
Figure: 195 °
